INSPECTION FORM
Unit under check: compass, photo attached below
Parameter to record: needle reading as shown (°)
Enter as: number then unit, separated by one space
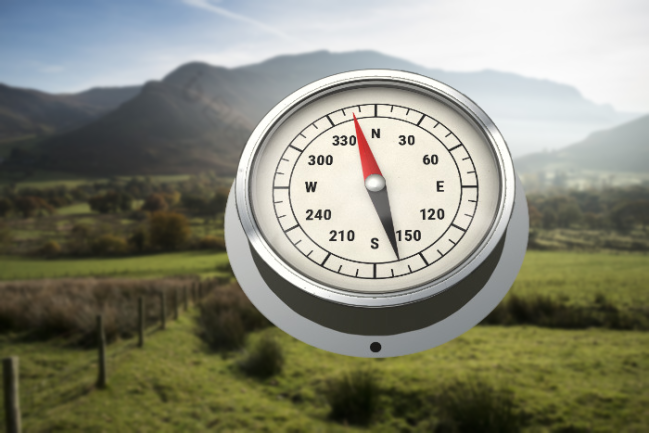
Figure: 345 °
